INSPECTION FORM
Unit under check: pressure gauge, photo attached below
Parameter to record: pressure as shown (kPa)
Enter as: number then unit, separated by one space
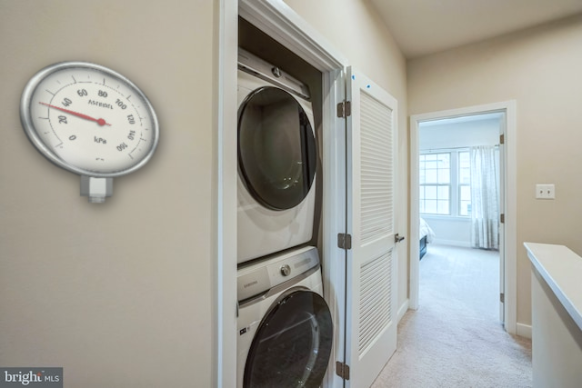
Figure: 30 kPa
